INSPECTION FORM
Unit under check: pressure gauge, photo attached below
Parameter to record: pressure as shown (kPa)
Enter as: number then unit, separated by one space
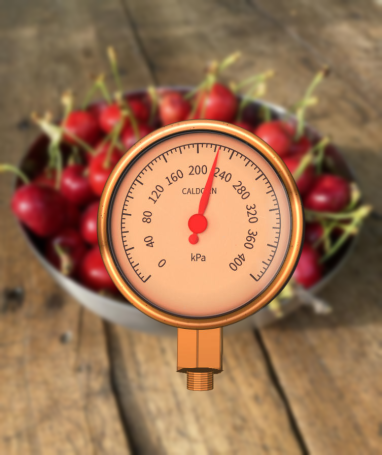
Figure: 225 kPa
